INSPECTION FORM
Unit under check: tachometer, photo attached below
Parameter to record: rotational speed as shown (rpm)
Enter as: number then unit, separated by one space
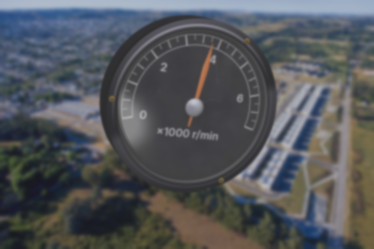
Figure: 3750 rpm
